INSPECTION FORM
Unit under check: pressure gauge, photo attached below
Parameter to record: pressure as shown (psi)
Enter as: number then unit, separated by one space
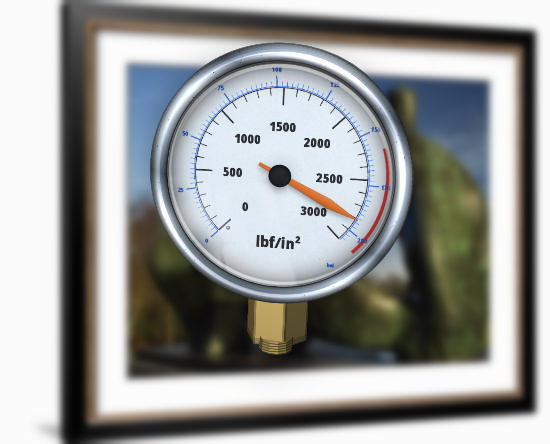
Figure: 2800 psi
